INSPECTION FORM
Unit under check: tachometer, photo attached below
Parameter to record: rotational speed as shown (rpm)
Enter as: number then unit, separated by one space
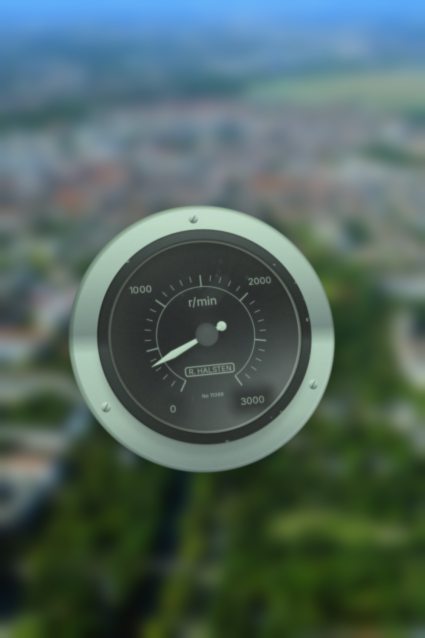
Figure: 350 rpm
